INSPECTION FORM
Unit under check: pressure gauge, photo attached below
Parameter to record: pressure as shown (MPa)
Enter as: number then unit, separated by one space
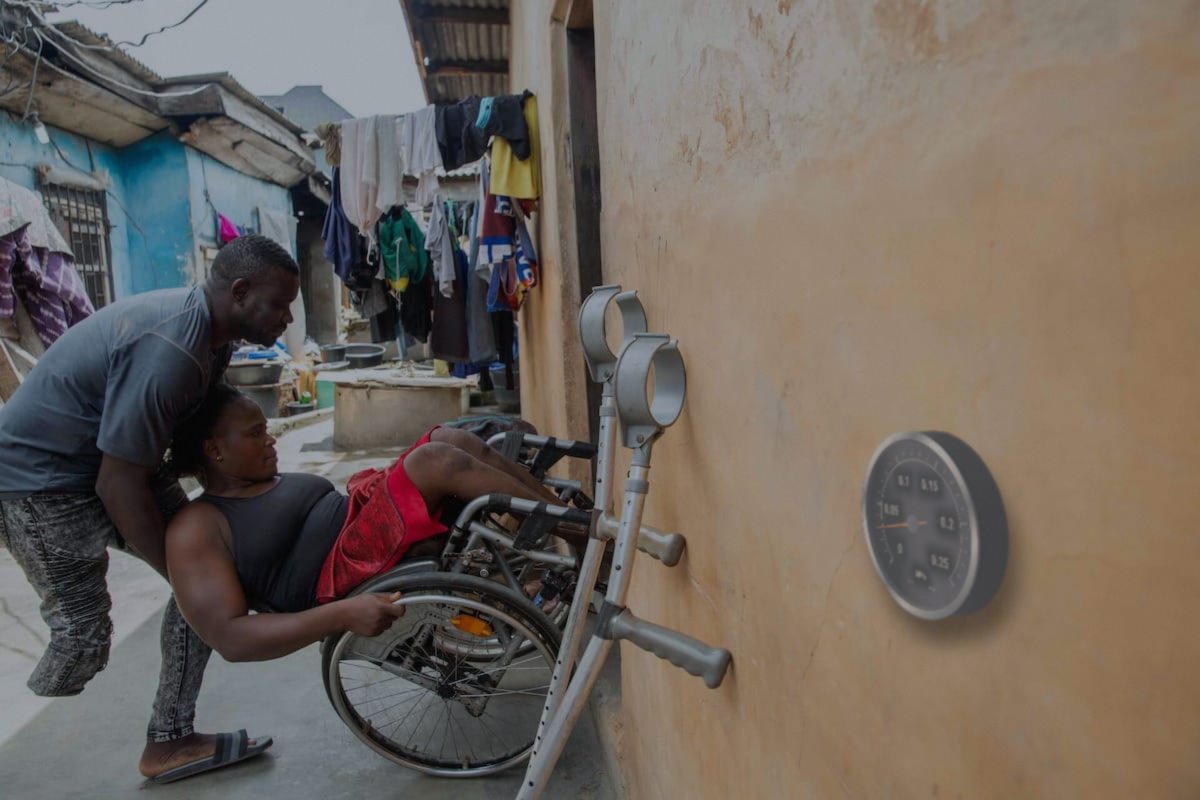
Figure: 0.03 MPa
